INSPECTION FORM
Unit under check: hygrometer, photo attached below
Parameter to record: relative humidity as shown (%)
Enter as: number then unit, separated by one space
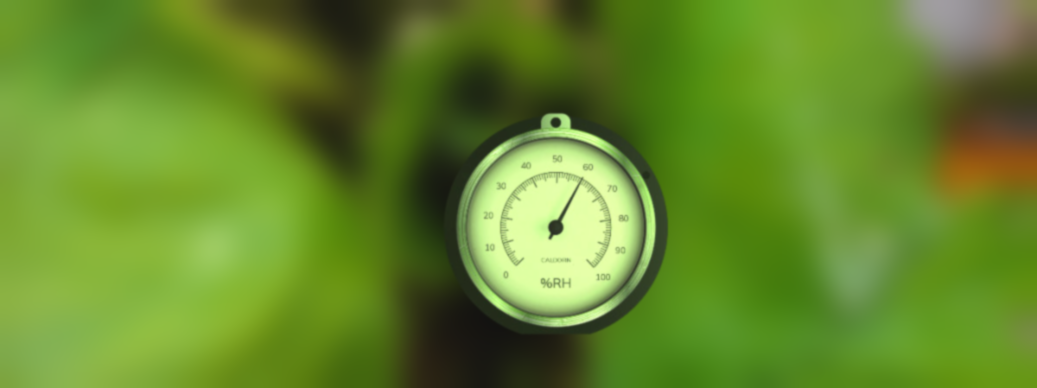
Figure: 60 %
